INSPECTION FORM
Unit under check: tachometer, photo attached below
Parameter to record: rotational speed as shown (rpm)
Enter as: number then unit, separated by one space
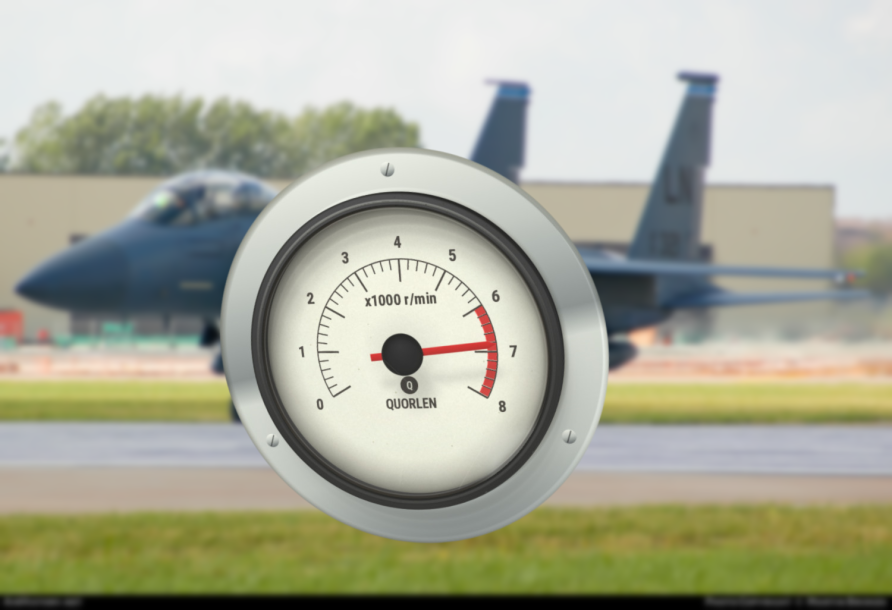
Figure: 6800 rpm
